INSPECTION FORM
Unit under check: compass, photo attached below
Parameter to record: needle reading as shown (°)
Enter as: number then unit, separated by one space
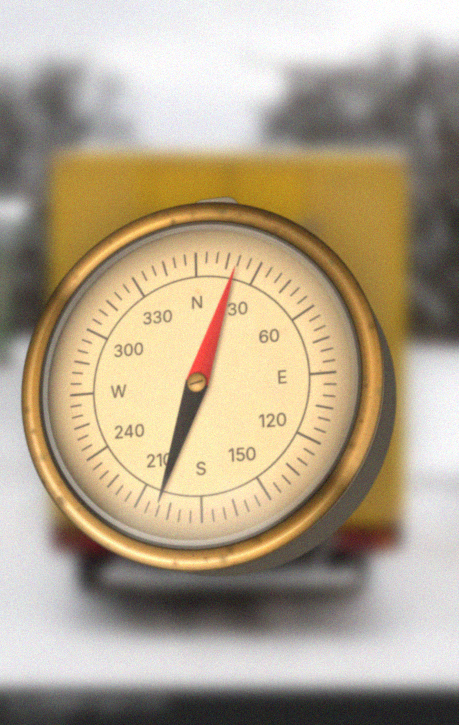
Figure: 20 °
